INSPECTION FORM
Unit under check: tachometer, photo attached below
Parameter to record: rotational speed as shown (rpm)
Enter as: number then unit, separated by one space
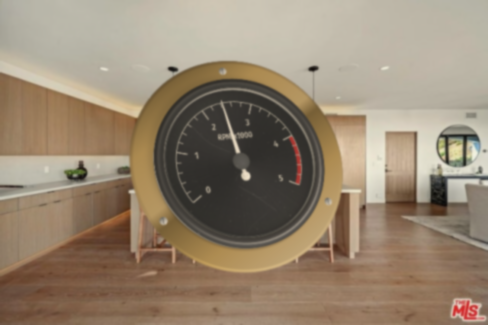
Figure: 2400 rpm
